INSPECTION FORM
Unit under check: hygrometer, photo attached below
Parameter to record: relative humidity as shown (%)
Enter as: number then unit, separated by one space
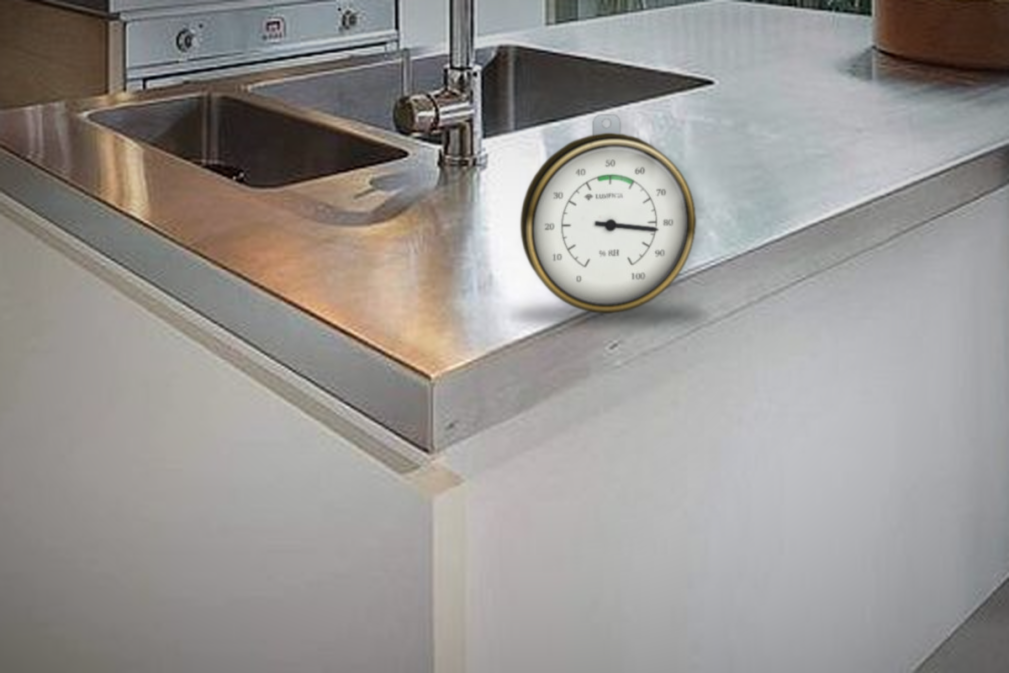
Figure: 82.5 %
